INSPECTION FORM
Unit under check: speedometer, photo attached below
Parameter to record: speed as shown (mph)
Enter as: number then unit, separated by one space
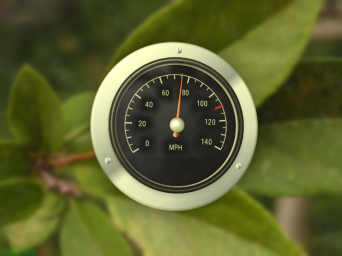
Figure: 75 mph
